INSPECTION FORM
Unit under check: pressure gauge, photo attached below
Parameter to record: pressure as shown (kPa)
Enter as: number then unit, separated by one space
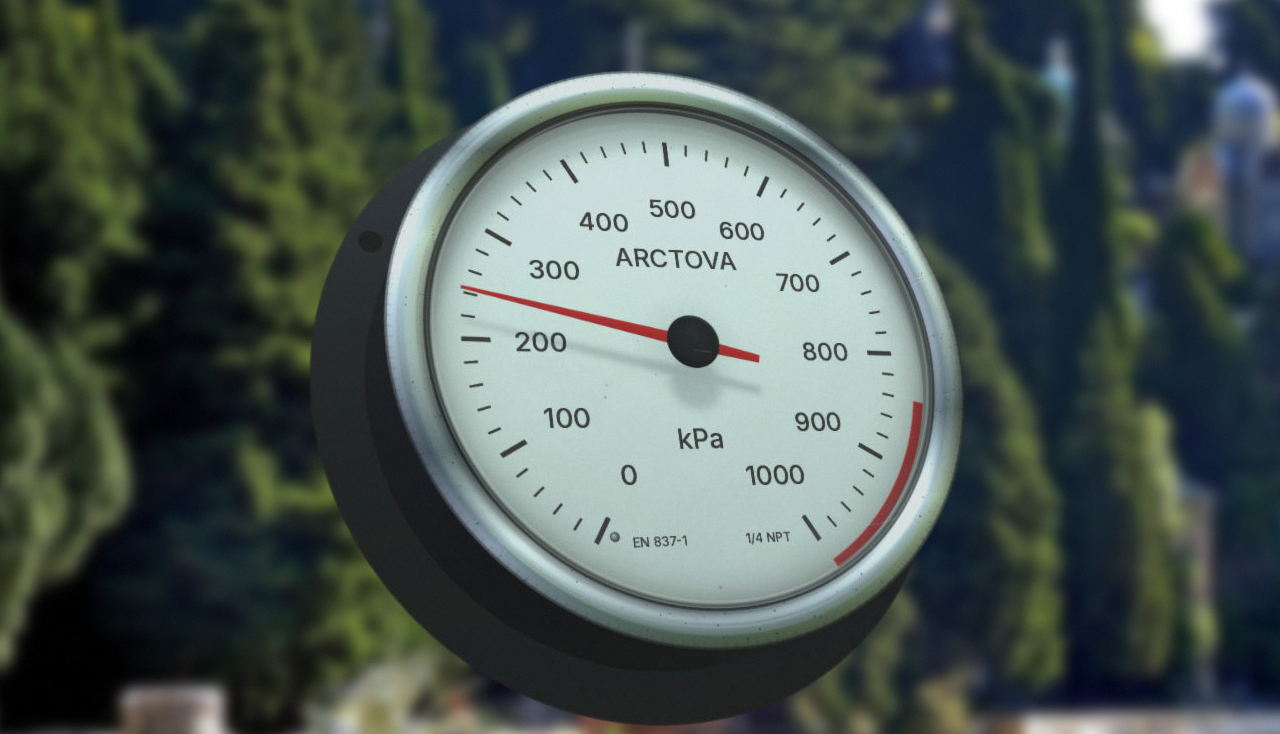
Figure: 240 kPa
